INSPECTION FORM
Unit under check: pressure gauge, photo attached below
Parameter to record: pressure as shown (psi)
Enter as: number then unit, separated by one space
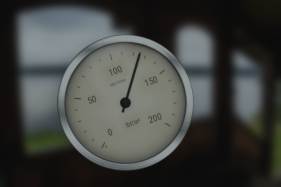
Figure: 125 psi
